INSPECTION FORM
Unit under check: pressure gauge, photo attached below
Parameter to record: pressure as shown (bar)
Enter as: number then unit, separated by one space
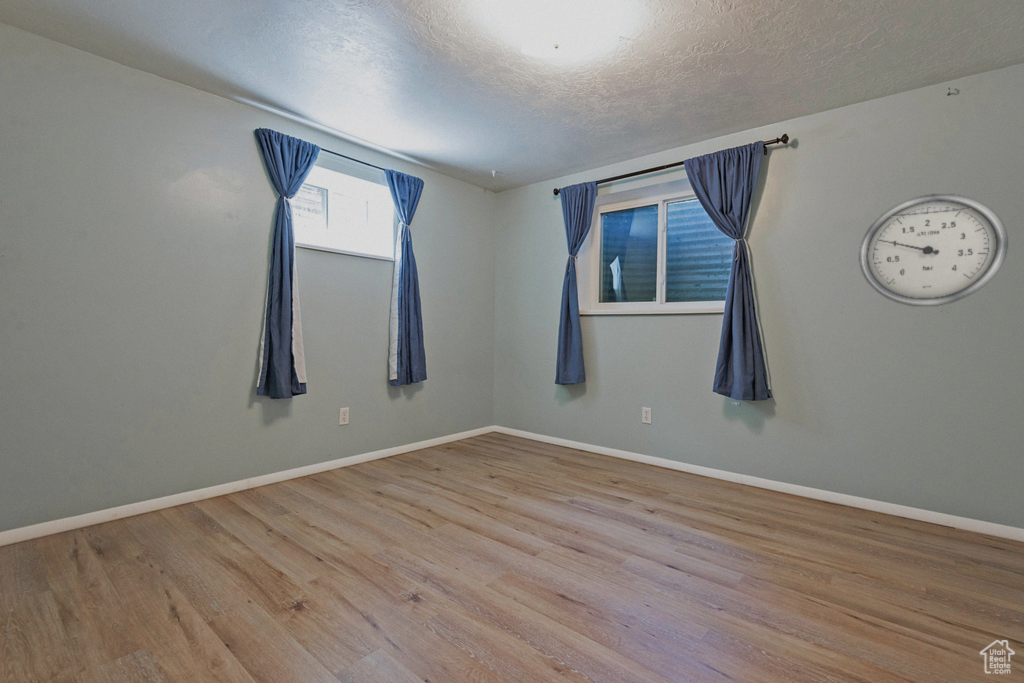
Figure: 1 bar
